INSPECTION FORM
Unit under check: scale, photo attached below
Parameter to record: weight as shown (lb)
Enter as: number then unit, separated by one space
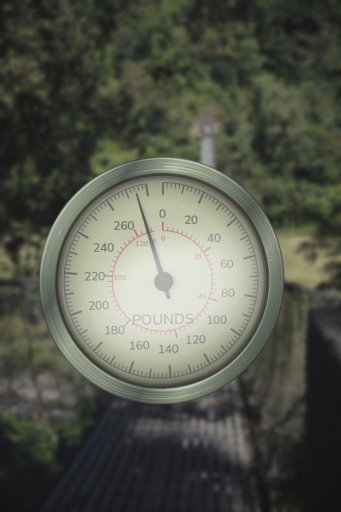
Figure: 274 lb
